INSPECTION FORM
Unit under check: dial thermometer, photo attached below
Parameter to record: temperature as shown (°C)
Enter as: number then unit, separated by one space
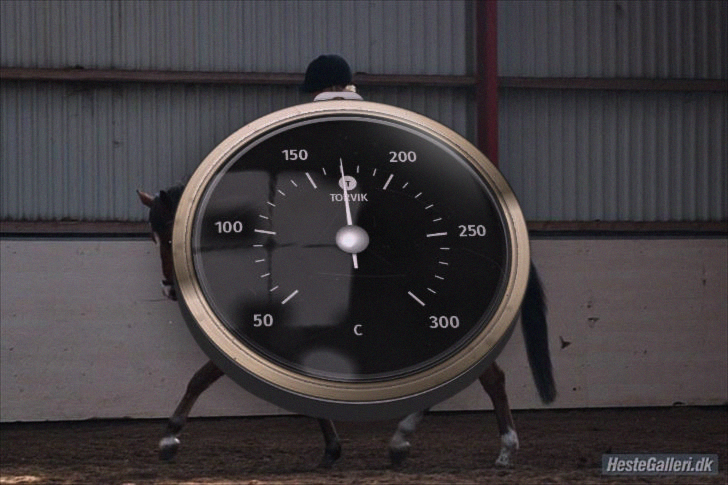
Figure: 170 °C
